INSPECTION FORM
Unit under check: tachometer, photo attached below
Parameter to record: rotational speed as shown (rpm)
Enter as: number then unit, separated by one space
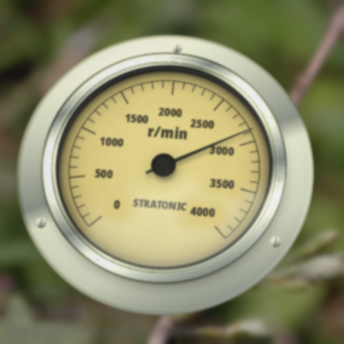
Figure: 2900 rpm
